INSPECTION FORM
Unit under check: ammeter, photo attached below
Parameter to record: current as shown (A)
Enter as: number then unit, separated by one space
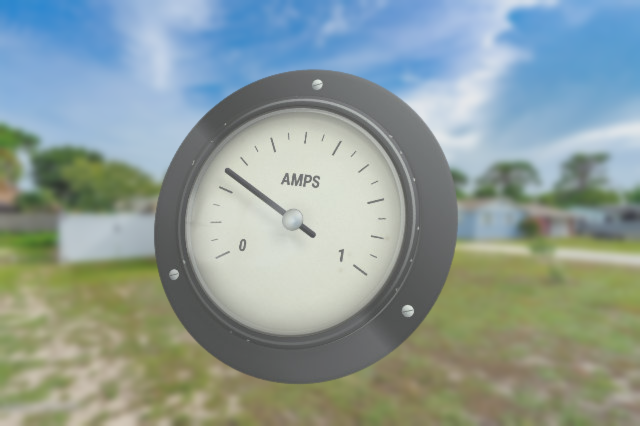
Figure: 0.25 A
